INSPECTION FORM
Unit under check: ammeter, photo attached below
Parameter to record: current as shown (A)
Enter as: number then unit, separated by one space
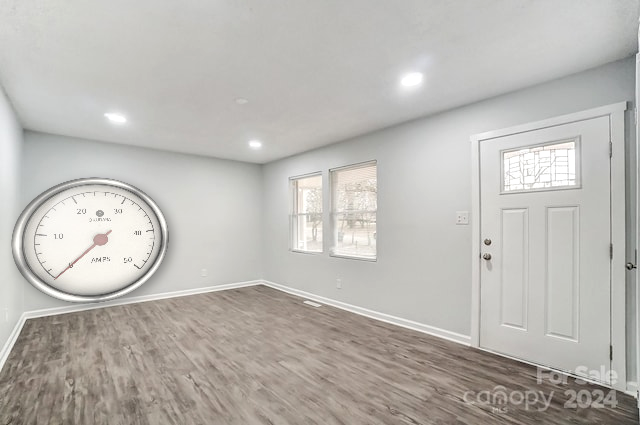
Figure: 0 A
